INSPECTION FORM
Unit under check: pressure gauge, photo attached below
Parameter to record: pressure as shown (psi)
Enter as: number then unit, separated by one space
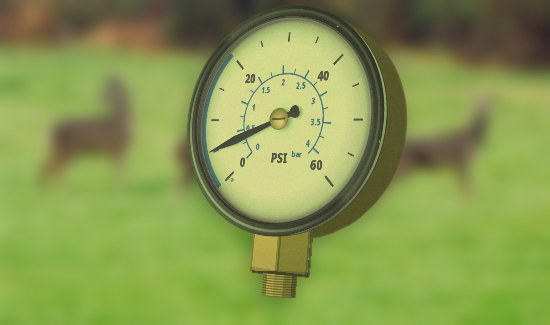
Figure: 5 psi
